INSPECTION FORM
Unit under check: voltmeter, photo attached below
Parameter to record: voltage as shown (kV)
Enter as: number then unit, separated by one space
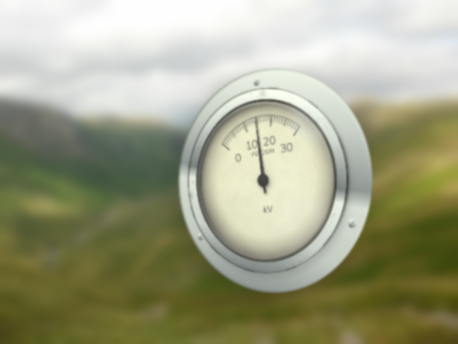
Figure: 15 kV
